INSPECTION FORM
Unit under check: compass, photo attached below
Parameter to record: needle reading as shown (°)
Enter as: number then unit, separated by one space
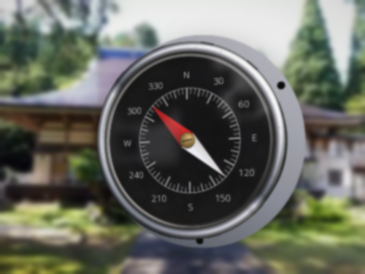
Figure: 315 °
